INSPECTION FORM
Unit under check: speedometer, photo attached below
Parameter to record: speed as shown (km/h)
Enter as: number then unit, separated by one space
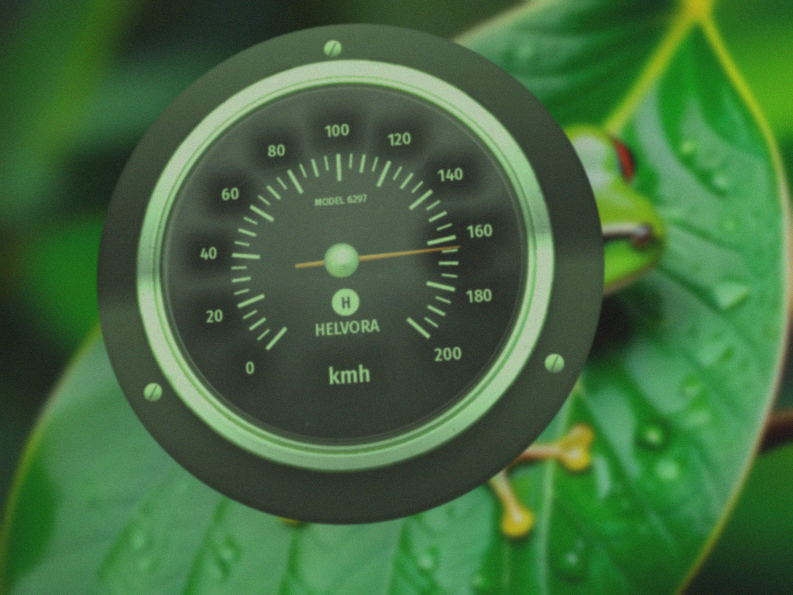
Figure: 165 km/h
